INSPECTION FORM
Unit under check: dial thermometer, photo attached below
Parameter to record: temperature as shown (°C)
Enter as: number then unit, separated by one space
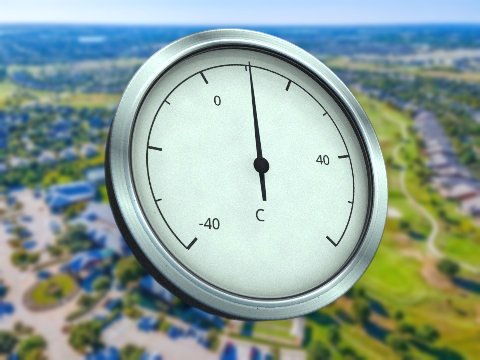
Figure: 10 °C
